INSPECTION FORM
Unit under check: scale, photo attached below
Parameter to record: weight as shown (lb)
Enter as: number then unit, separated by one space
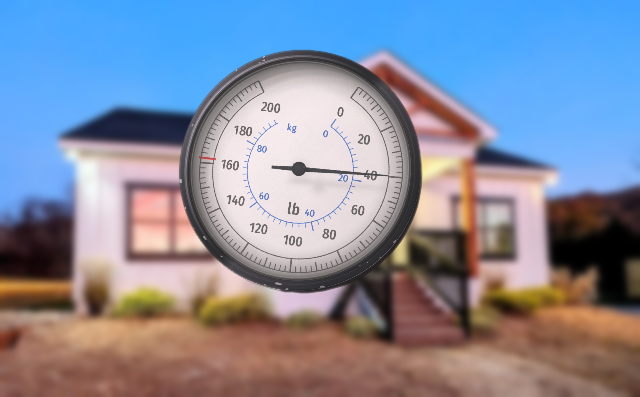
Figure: 40 lb
